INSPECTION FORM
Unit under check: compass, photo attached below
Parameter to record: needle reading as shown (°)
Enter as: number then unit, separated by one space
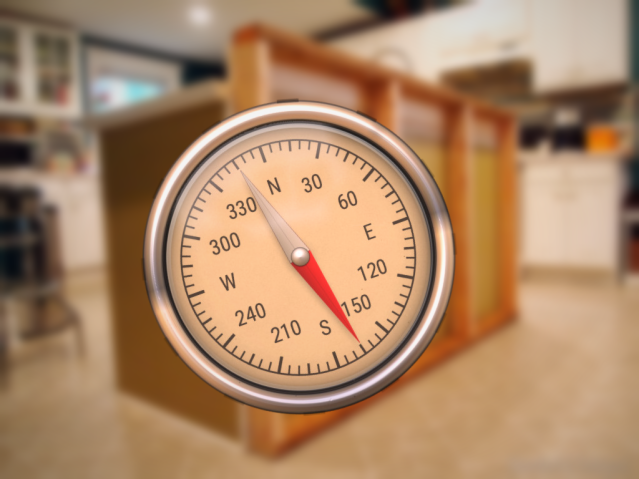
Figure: 165 °
